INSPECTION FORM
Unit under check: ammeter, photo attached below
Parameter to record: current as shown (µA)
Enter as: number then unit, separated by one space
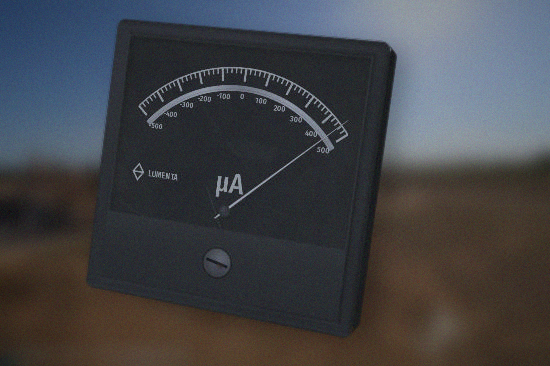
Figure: 460 µA
